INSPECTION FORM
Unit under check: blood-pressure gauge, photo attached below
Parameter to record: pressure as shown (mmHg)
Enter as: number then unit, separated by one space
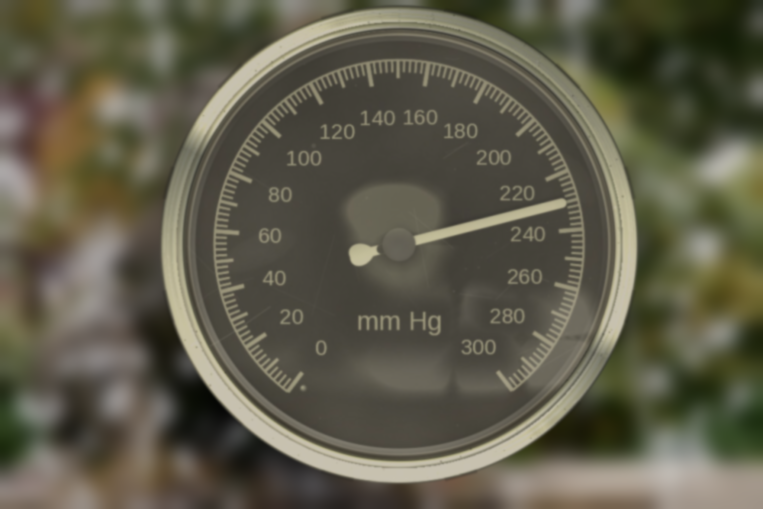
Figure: 230 mmHg
